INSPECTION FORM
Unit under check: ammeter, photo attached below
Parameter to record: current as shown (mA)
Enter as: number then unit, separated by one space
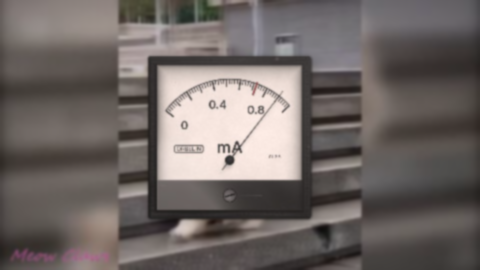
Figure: 0.9 mA
